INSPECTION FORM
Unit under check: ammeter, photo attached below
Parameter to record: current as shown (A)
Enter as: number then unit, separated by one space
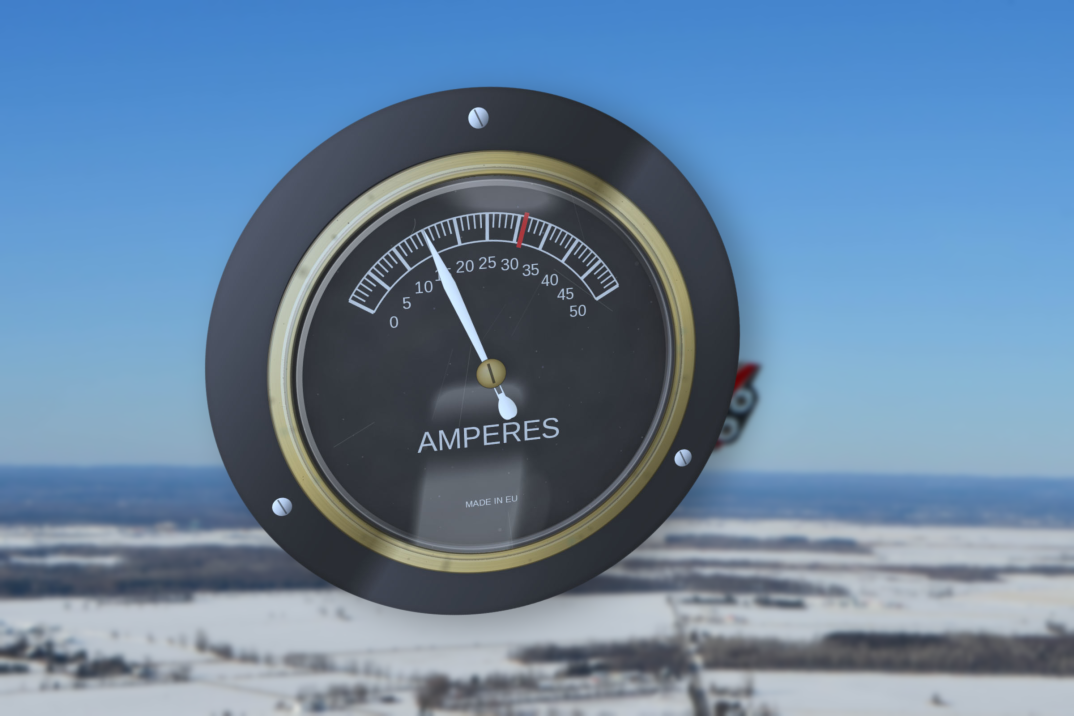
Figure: 15 A
